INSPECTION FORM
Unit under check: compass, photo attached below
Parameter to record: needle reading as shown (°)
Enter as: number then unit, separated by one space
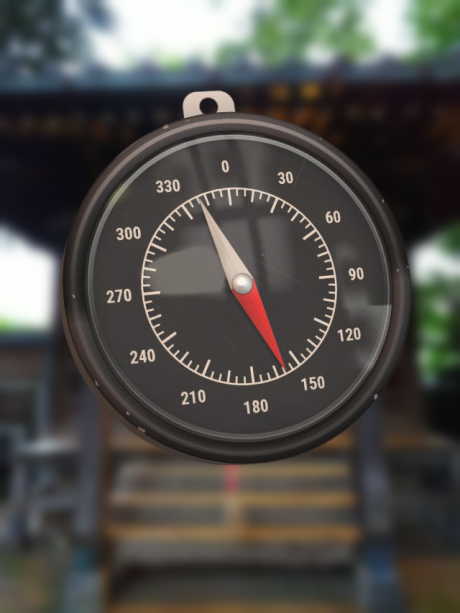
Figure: 160 °
